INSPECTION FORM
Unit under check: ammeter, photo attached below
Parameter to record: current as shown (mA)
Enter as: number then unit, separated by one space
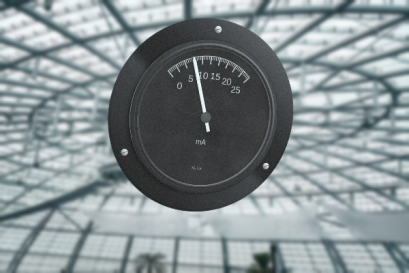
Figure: 7.5 mA
